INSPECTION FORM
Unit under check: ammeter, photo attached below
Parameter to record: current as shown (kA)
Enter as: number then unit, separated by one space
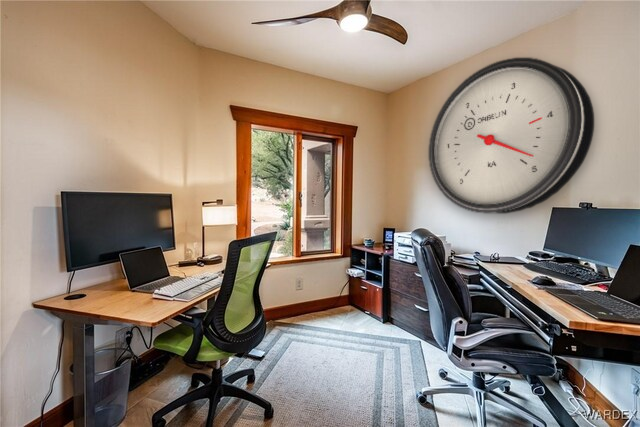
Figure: 4.8 kA
